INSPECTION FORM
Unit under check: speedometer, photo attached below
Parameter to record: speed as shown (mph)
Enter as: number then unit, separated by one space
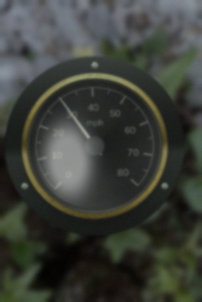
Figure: 30 mph
